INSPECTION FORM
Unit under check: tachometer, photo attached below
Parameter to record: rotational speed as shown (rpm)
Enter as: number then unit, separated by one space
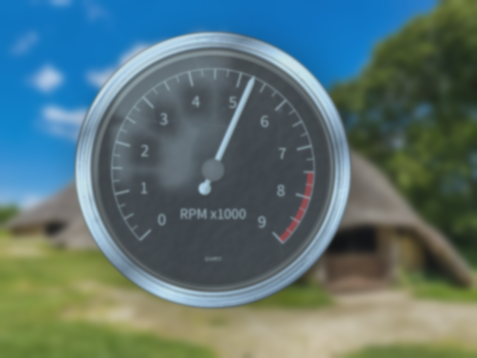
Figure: 5250 rpm
